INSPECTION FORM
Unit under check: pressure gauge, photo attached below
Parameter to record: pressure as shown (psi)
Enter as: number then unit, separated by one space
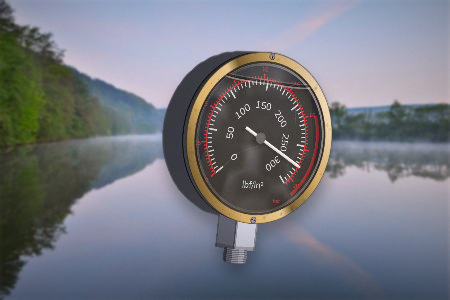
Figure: 275 psi
